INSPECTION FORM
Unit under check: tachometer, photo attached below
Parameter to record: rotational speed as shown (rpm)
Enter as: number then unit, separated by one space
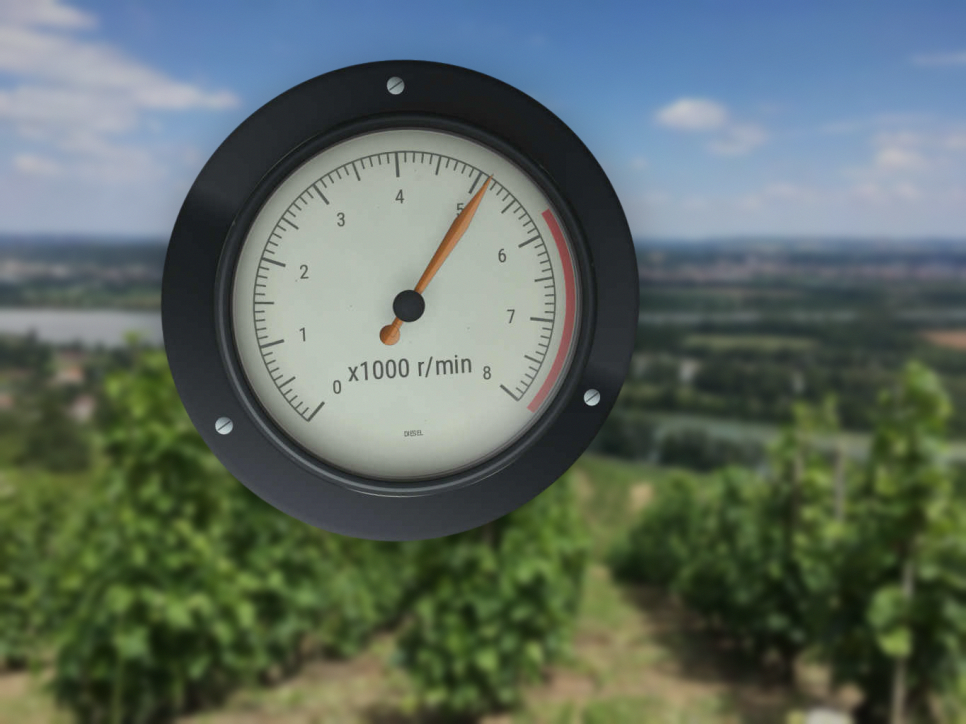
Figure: 5100 rpm
